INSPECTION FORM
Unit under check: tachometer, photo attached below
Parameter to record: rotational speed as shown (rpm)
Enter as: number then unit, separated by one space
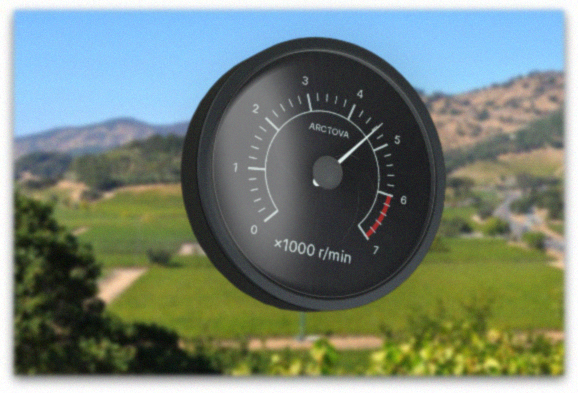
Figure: 4600 rpm
